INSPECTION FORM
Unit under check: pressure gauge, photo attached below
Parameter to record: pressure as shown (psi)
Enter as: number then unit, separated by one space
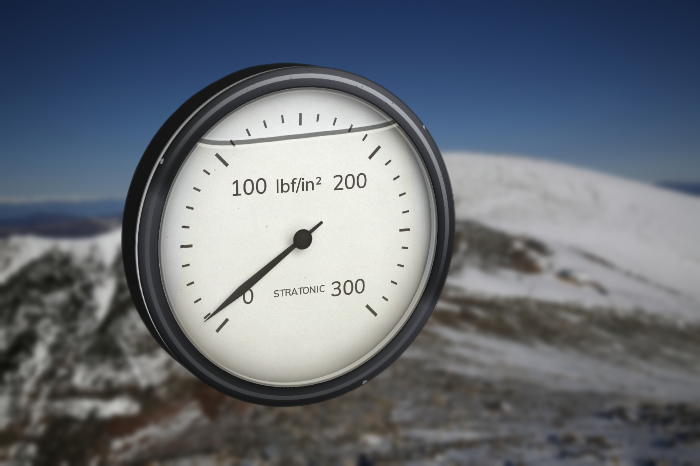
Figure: 10 psi
